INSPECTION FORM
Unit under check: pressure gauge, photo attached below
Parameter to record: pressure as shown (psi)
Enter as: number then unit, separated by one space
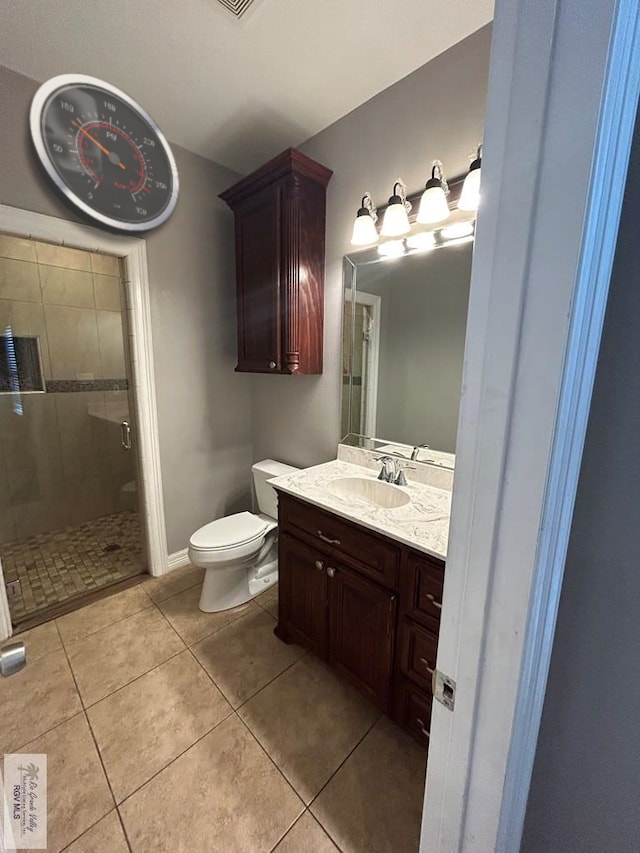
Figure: 90 psi
